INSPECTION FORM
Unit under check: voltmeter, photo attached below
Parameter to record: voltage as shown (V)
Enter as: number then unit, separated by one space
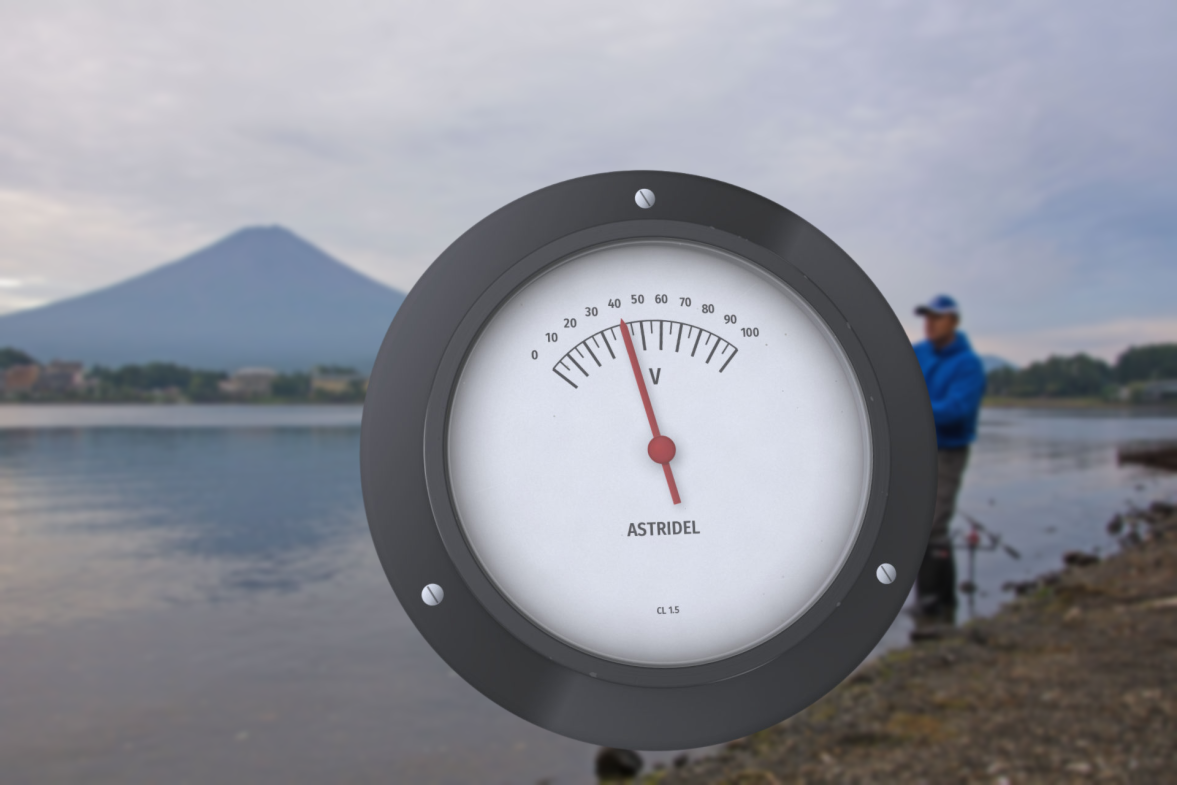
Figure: 40 V
